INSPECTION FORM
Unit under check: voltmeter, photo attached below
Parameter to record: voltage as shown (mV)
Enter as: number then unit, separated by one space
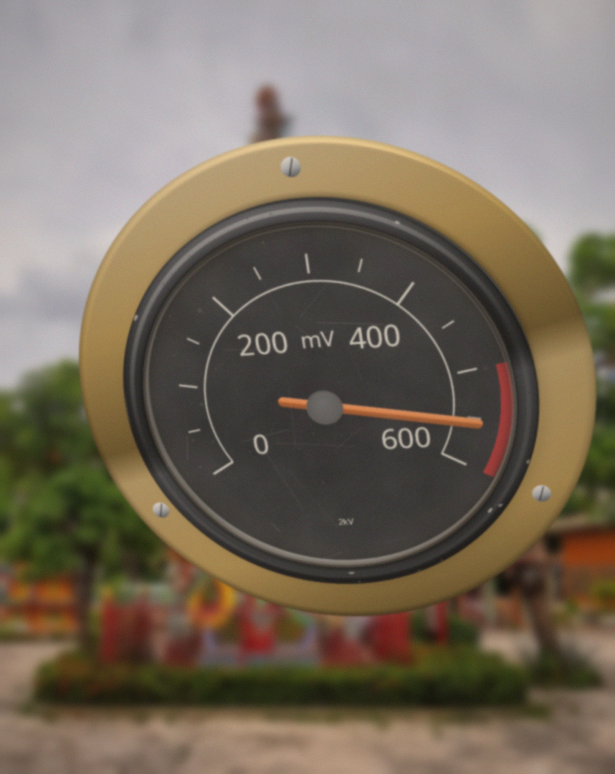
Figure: 550 mV
